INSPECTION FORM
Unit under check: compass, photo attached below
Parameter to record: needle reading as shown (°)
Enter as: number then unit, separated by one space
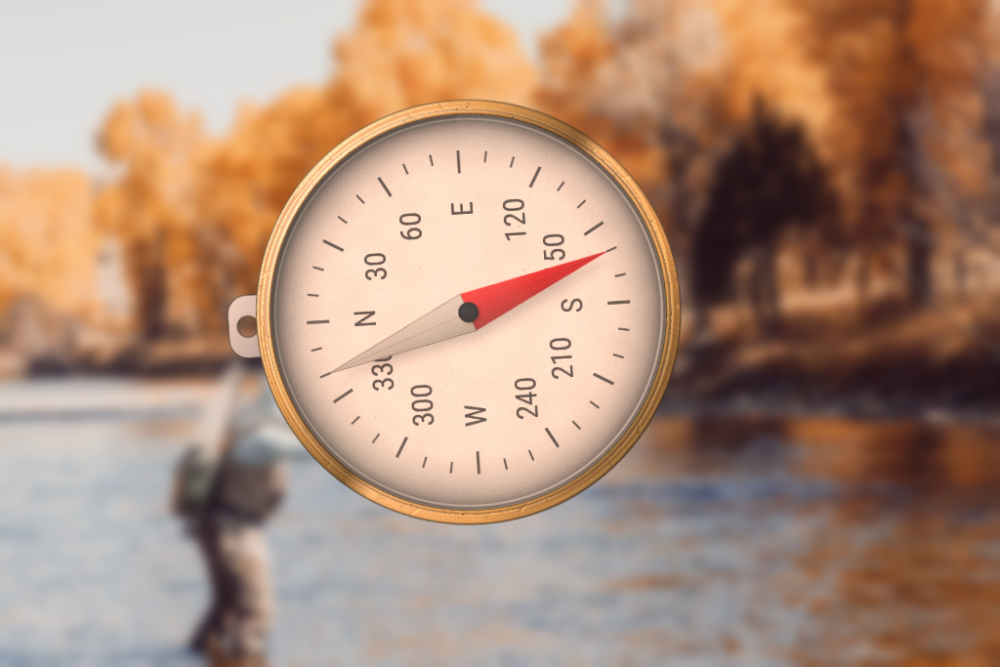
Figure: 160 °
